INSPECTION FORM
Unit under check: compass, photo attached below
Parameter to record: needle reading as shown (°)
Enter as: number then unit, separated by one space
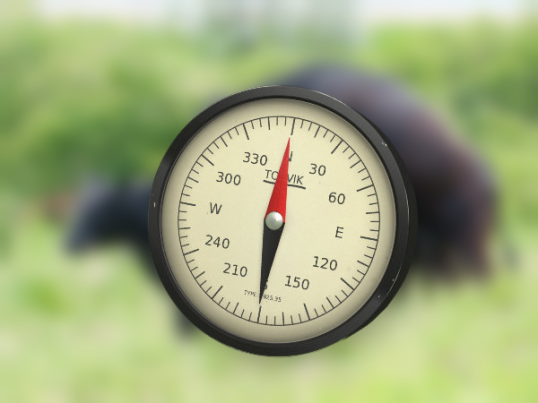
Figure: 0 °
